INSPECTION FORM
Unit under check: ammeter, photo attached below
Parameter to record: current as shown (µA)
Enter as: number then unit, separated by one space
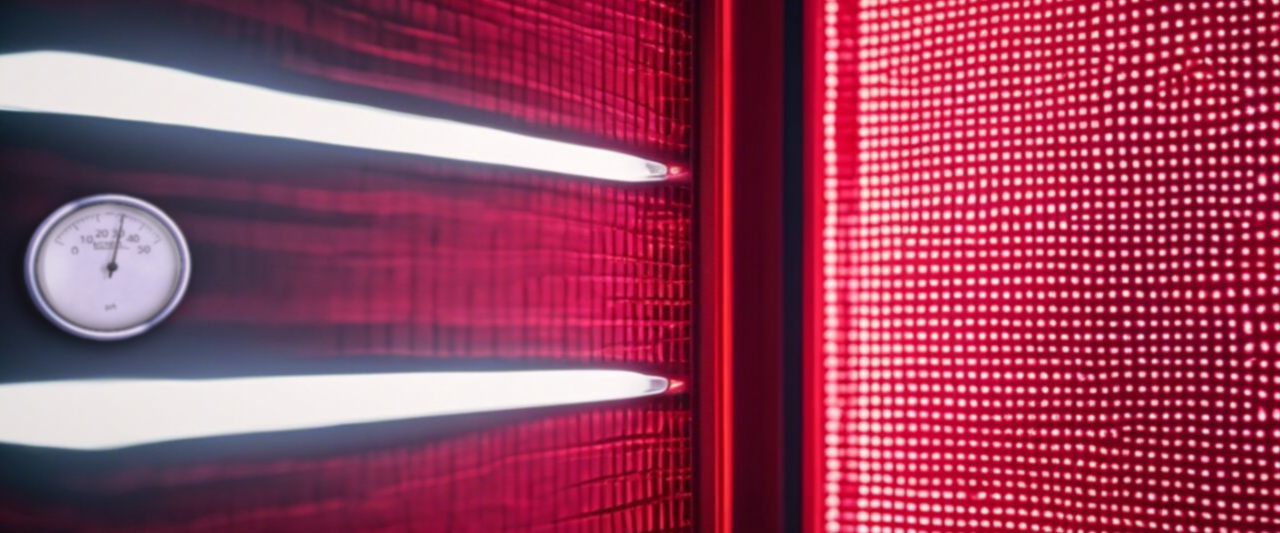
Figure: 30 µA
